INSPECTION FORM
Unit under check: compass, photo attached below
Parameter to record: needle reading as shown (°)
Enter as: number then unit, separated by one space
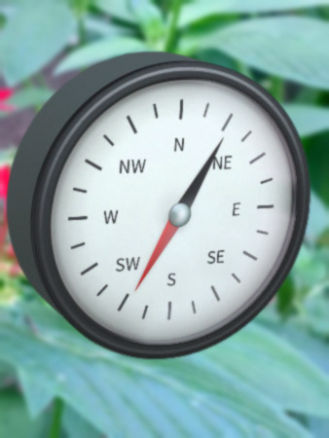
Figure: 210 °
